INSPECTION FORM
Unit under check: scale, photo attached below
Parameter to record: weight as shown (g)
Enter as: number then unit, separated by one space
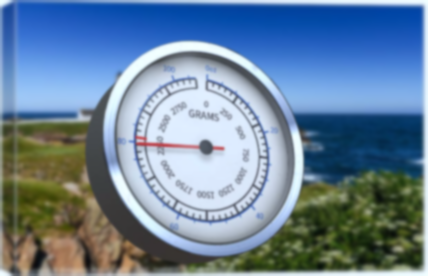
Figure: 2250 g
